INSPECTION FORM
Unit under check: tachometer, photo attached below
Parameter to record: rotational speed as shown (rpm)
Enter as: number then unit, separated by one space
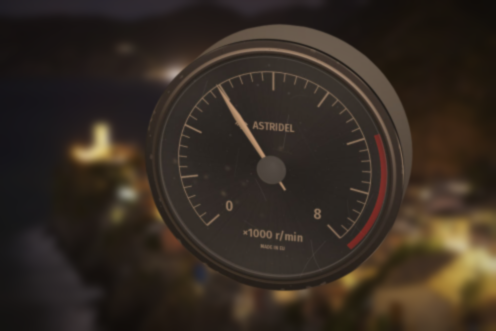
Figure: 3000 rpm
